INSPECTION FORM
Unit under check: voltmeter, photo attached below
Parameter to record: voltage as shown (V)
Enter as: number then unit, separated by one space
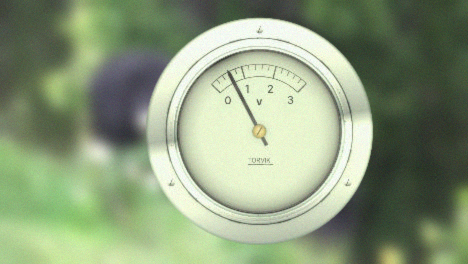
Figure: 0.6 V
